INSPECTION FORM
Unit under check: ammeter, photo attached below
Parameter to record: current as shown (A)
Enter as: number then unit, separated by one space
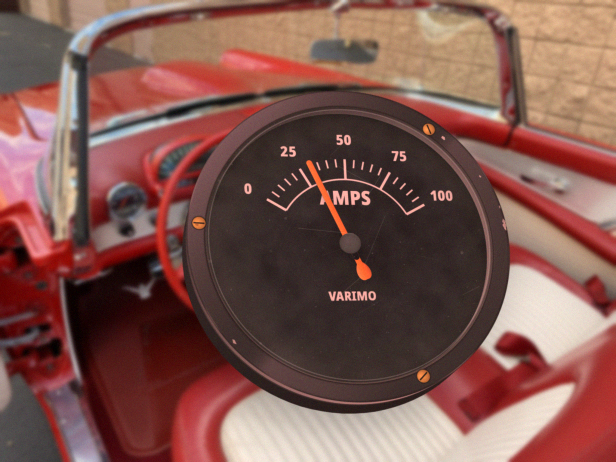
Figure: 30 A
